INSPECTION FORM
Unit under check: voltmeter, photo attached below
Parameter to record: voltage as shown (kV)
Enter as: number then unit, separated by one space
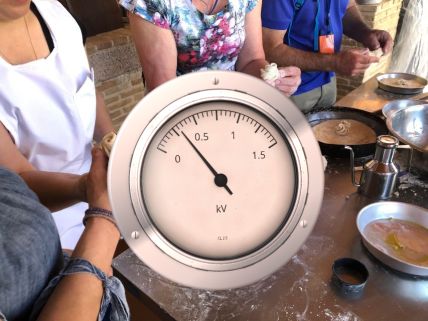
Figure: 0.3 kV
